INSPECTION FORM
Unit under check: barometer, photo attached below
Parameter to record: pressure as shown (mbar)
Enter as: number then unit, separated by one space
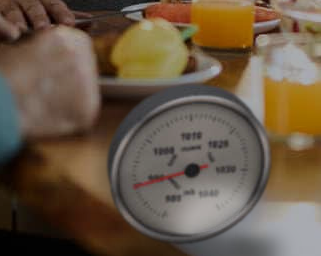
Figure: 990 mbar
